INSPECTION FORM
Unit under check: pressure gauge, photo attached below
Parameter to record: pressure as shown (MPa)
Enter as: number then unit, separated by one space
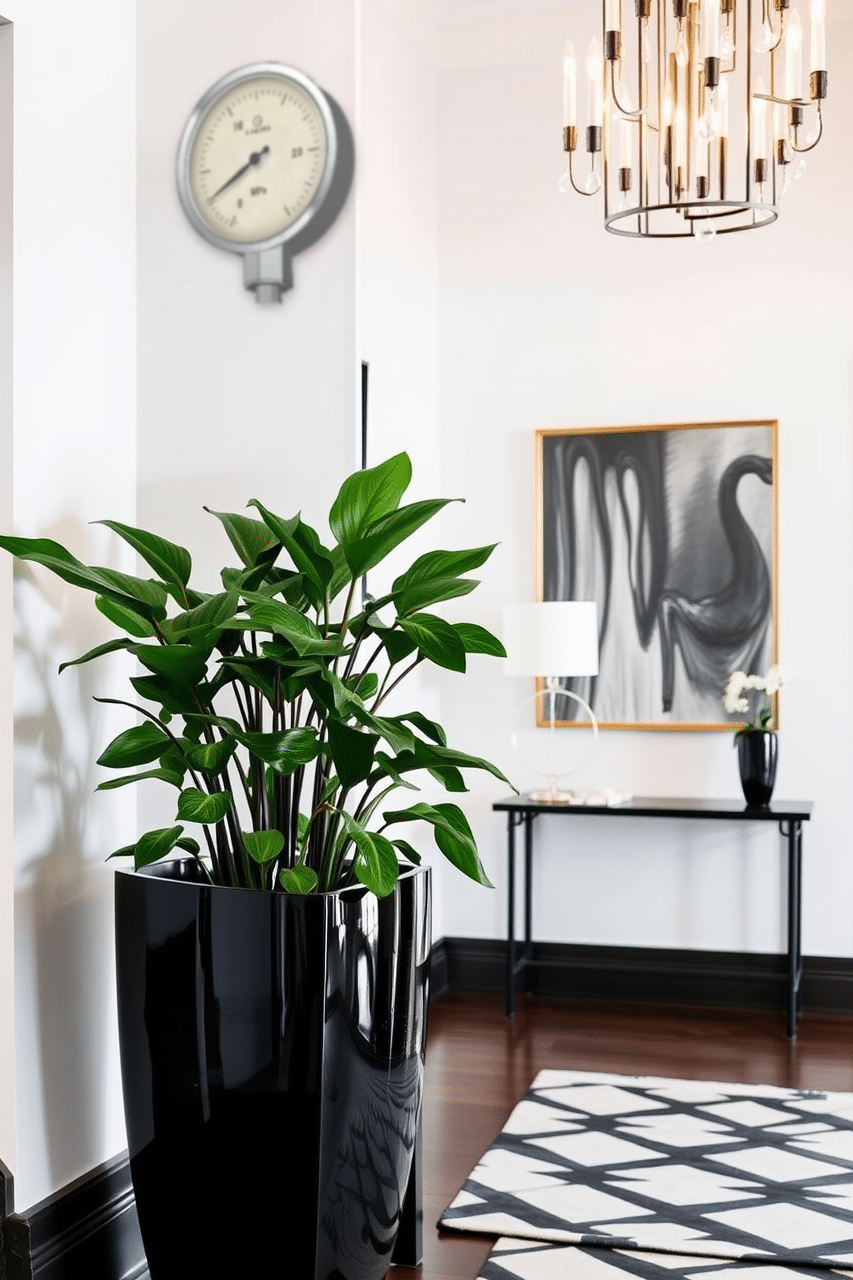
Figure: 2.5 MPa
